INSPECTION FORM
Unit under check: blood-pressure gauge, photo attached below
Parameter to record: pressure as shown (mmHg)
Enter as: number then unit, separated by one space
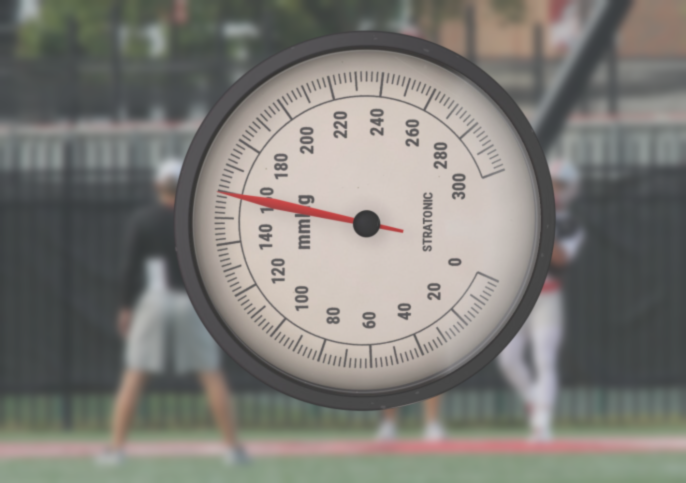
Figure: 160 mmHg
